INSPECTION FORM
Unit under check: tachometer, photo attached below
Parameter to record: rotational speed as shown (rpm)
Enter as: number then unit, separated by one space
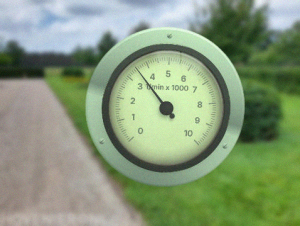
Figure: 3500 rpm
